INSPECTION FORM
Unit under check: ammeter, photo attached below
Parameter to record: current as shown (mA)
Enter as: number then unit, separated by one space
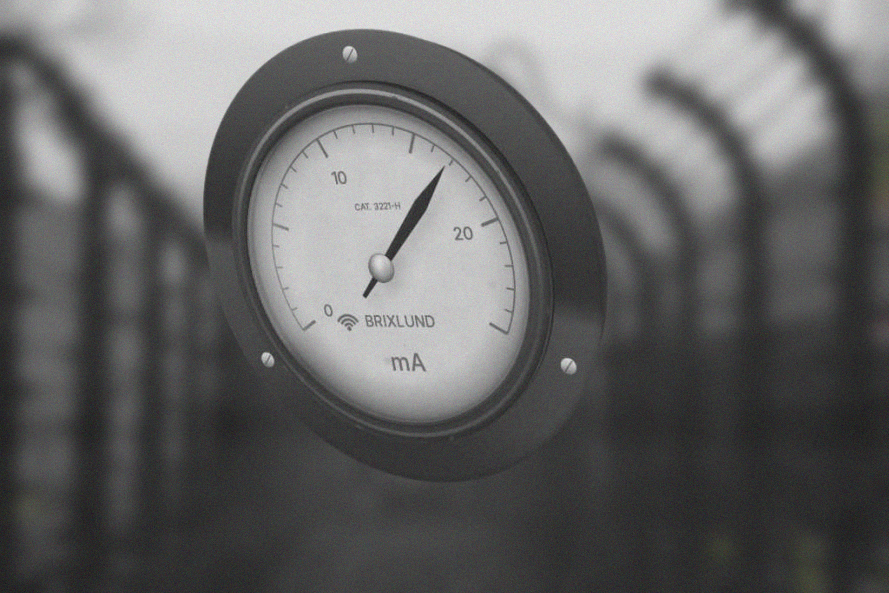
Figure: 17 mA
